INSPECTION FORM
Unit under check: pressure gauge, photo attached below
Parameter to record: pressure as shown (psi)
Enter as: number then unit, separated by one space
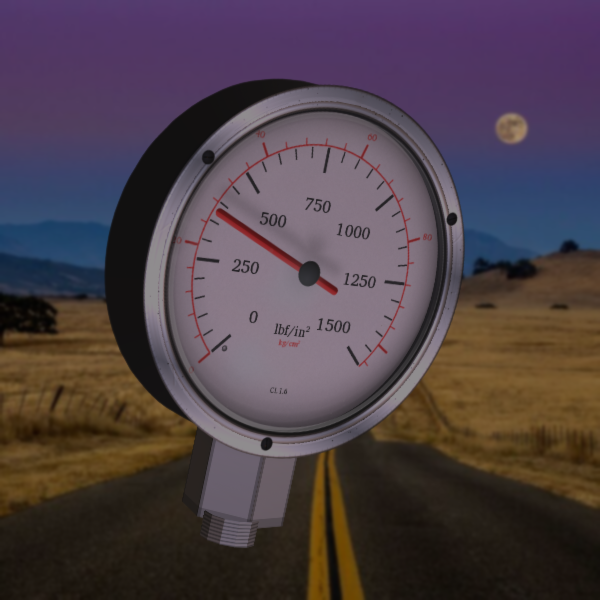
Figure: 375 psi
